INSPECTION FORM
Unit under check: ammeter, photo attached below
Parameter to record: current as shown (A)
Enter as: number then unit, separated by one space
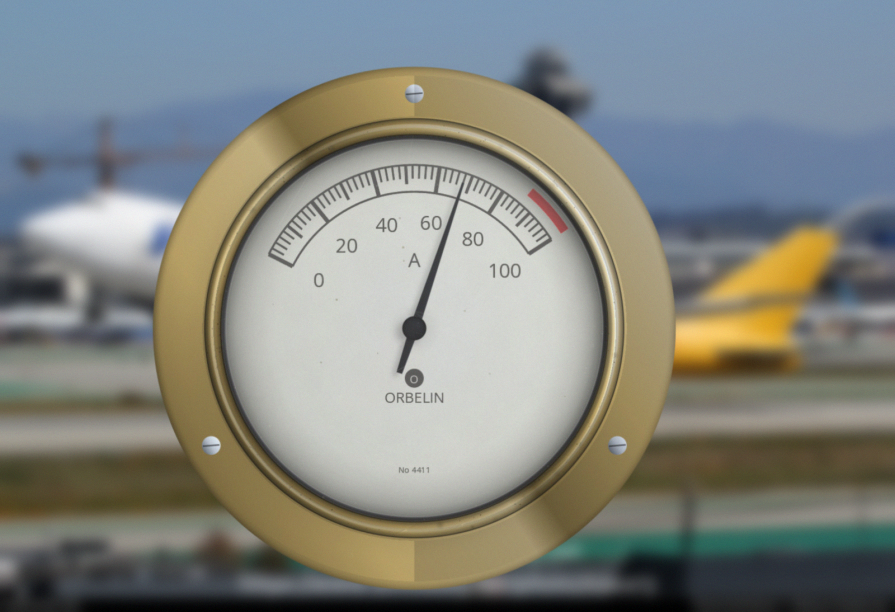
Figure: 68 A
